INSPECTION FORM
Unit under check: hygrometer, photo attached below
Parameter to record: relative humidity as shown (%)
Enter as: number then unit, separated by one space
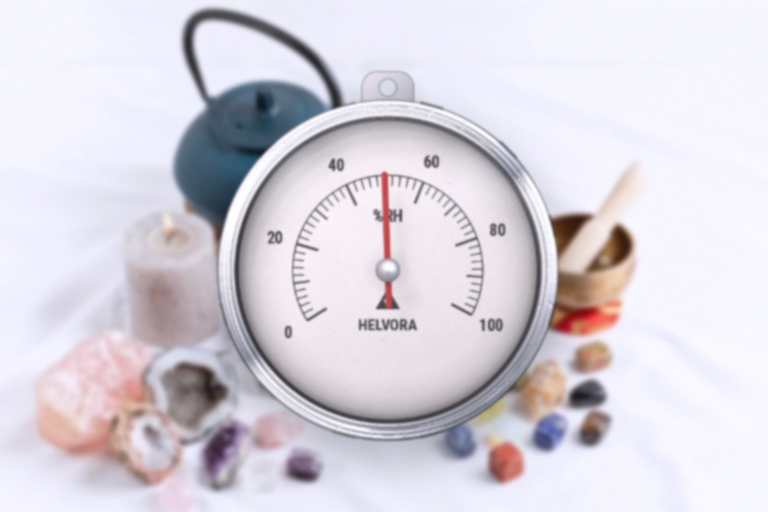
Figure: 50 %
